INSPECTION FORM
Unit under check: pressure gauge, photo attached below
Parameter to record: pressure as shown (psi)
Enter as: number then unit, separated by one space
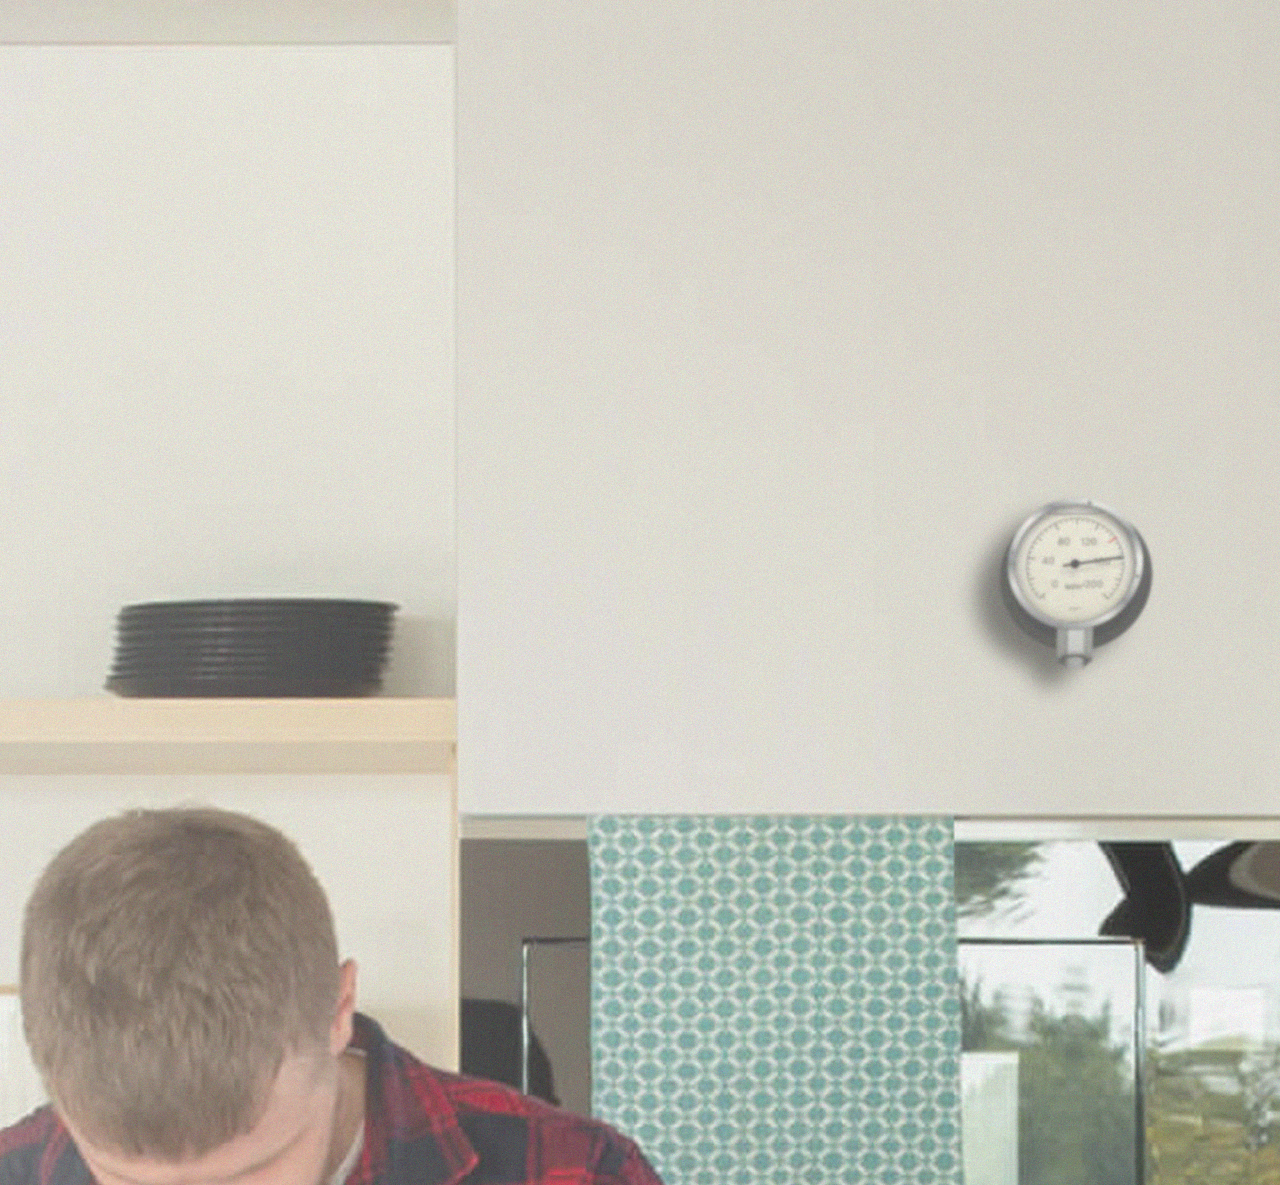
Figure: 160 psi
